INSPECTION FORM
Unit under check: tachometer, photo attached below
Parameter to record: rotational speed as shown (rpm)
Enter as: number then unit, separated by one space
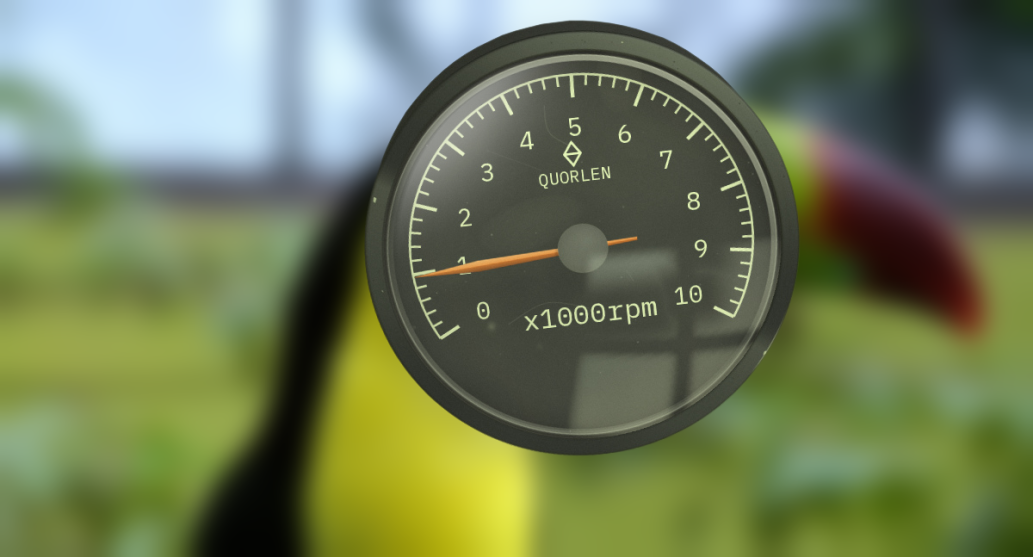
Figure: 1000 rpm
